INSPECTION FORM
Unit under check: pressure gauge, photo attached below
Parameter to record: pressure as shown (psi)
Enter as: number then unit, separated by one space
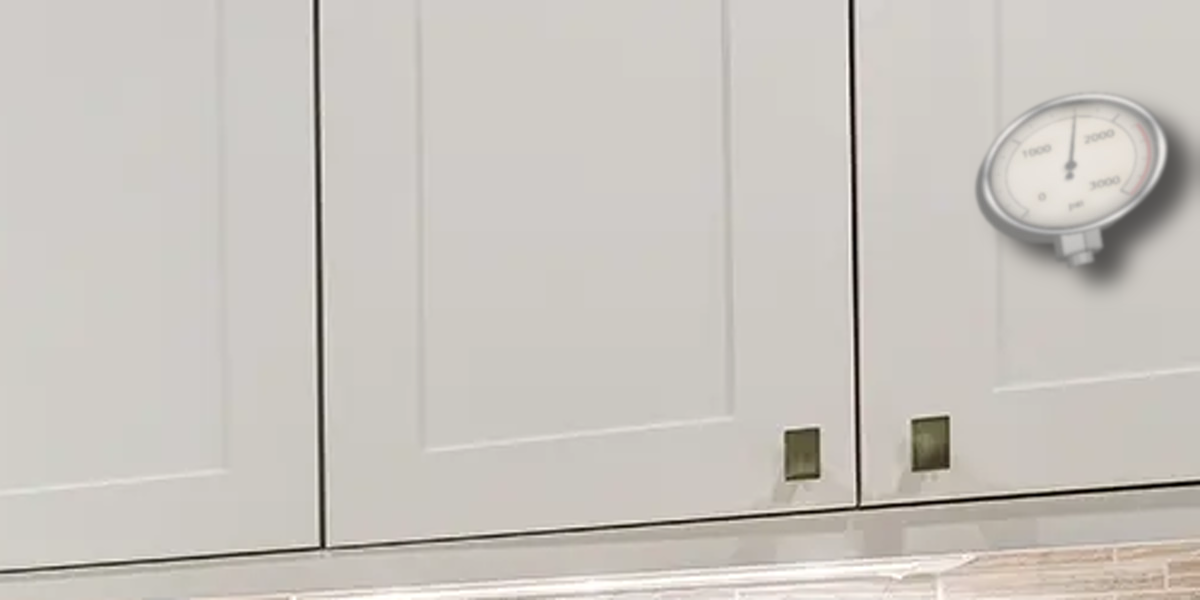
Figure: 1600 psi
